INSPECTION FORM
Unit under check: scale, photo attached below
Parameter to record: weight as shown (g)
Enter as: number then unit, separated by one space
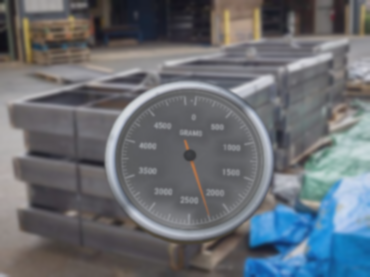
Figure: 2250 g
